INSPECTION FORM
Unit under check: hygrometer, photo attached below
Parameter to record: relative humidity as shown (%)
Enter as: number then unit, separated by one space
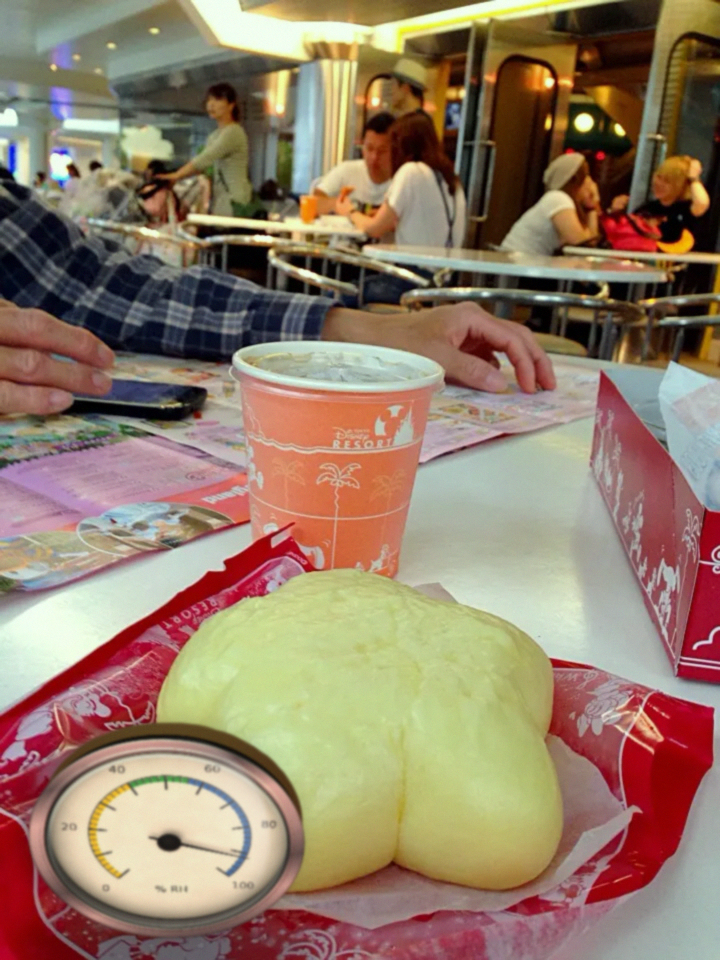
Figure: 90 %
